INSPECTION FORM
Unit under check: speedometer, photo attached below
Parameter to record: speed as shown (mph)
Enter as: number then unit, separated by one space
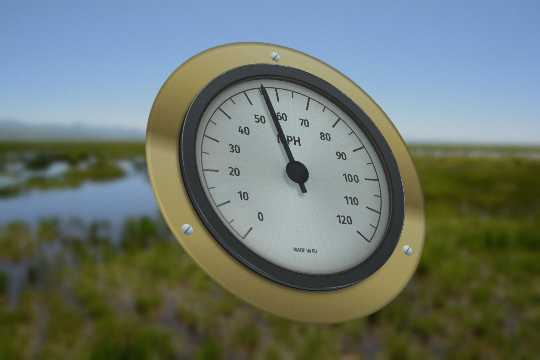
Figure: 55 mph
